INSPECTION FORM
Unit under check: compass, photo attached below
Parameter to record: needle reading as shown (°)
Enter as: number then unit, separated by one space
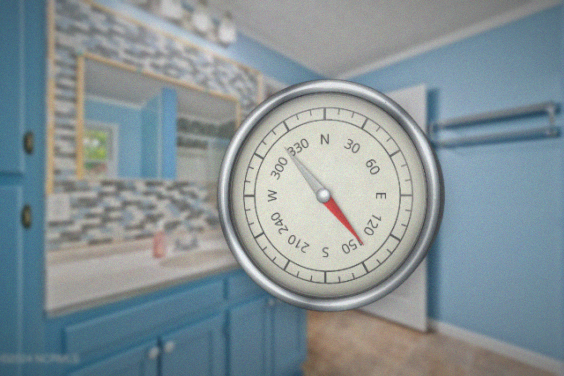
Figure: 140 °
